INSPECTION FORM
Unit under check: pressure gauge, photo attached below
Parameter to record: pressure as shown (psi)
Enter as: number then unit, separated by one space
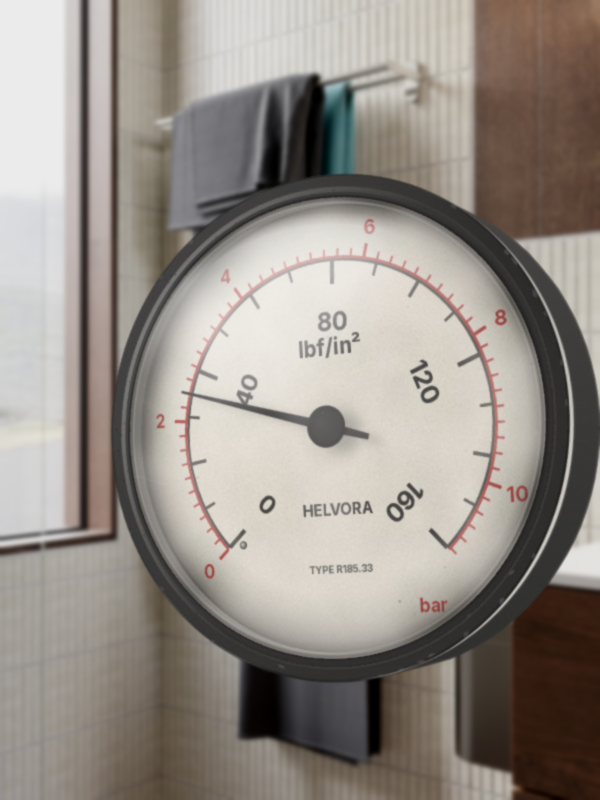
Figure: 35 psi
